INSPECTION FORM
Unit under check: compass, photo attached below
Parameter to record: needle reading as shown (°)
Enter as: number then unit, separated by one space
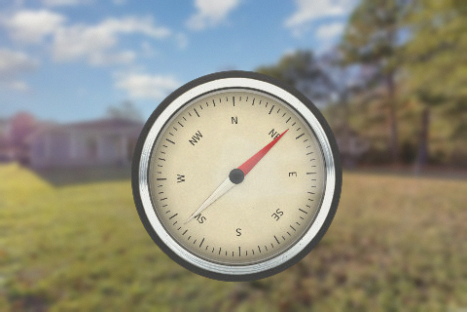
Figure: 50 °
